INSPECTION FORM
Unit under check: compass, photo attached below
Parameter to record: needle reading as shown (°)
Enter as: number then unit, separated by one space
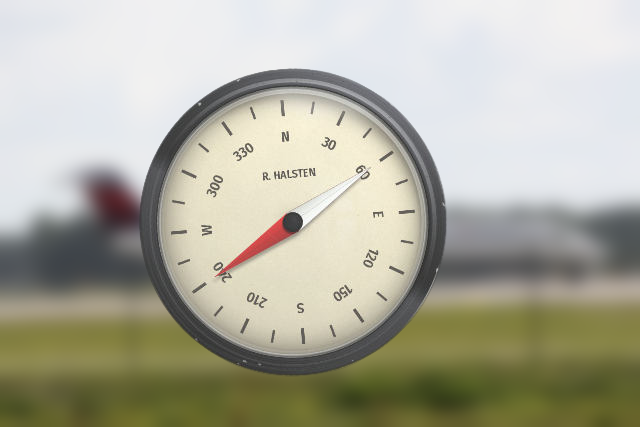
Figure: 240 °
